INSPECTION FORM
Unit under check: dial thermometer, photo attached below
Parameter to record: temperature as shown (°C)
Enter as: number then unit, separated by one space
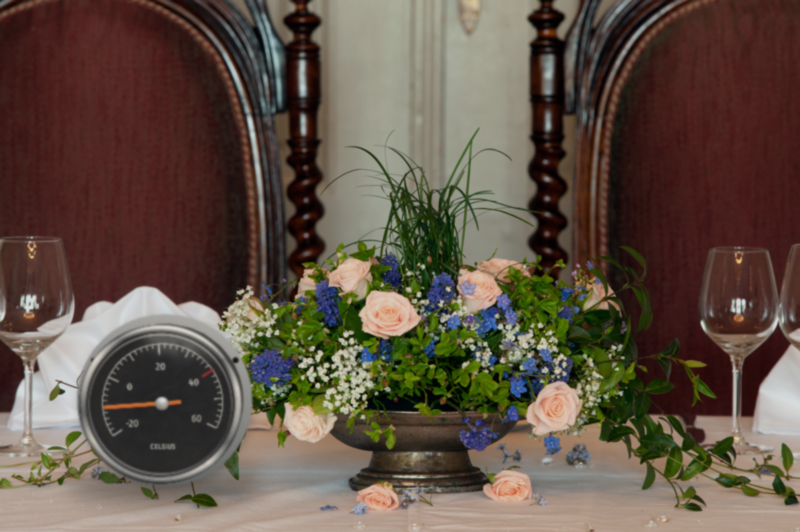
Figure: -10 °C
